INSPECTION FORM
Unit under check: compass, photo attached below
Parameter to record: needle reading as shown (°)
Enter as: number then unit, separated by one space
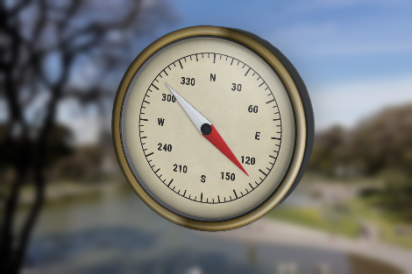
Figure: 130 °
